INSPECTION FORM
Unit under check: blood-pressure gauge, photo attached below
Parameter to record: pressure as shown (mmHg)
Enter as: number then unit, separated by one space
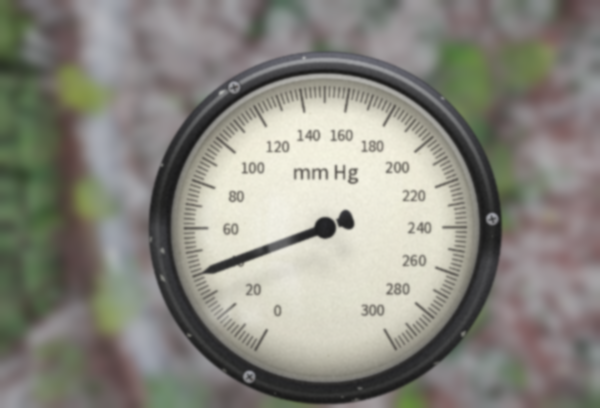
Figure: 40 mmHg
